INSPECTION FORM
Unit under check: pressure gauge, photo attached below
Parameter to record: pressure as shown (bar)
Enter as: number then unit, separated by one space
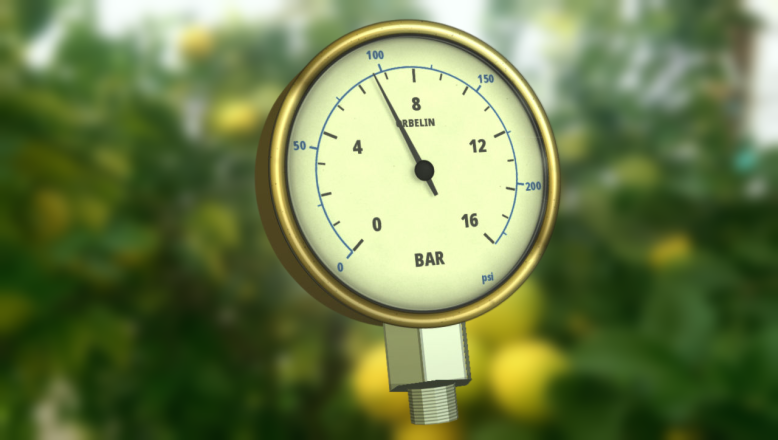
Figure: 6.5 bar
